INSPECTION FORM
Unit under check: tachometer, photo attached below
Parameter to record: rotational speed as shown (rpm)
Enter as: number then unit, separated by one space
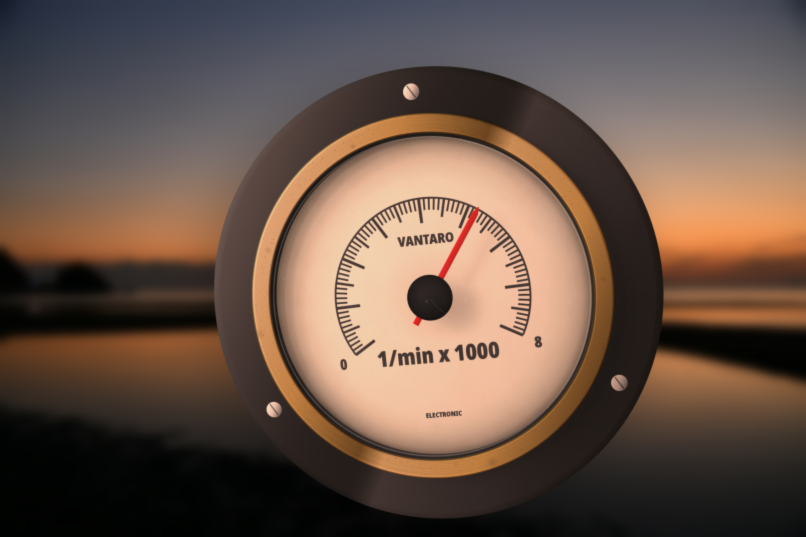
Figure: 5200 rpm
